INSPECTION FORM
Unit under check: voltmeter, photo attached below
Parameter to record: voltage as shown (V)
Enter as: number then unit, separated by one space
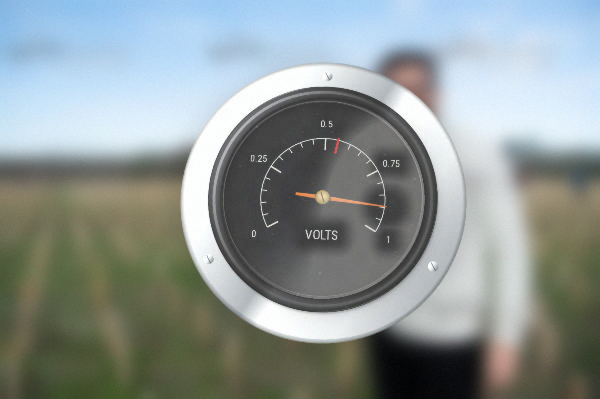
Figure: 0.9 V
